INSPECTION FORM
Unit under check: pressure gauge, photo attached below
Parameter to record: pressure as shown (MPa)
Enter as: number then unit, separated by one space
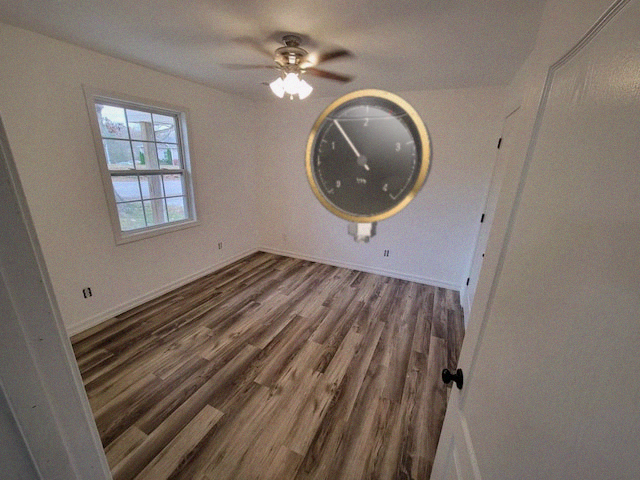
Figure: 1.4 MPa
